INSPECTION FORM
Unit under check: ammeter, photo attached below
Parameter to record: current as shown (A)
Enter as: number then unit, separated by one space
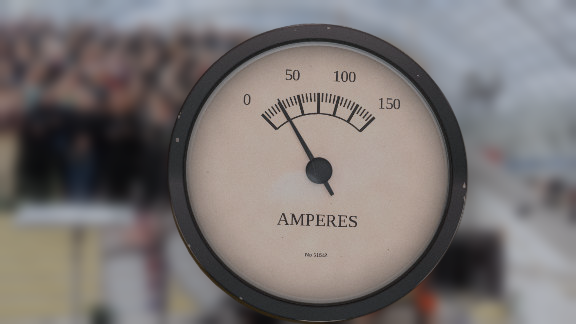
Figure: 25 A
